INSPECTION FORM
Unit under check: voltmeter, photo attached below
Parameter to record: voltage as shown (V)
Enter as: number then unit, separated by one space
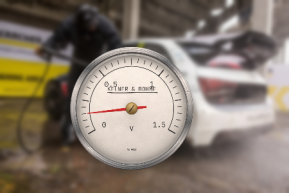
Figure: 0.15 V
